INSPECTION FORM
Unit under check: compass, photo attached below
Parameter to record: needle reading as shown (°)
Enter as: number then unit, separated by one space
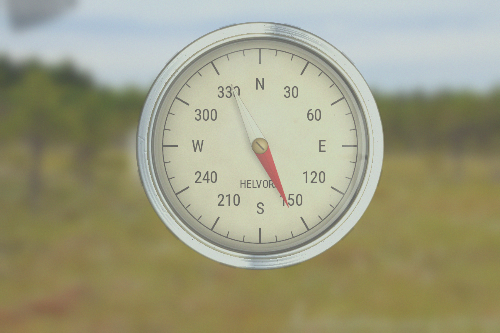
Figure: 155 °
